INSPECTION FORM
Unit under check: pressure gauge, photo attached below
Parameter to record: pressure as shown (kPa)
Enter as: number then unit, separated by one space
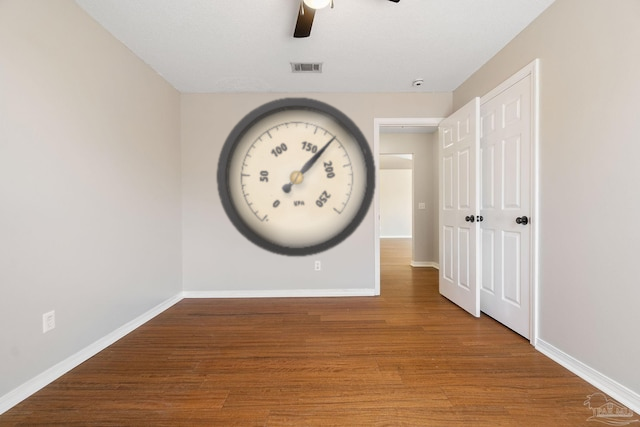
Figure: 170 kPa
